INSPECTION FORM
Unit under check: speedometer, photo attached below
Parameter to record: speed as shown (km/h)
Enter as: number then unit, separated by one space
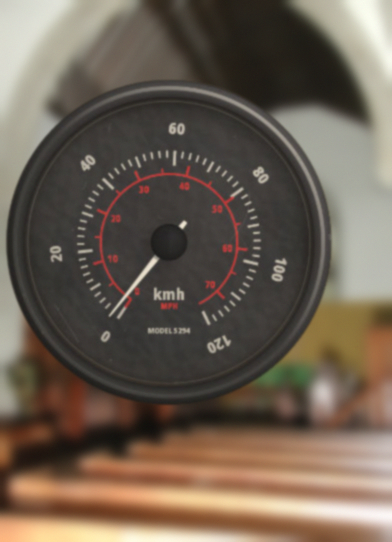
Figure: 2 km/h
